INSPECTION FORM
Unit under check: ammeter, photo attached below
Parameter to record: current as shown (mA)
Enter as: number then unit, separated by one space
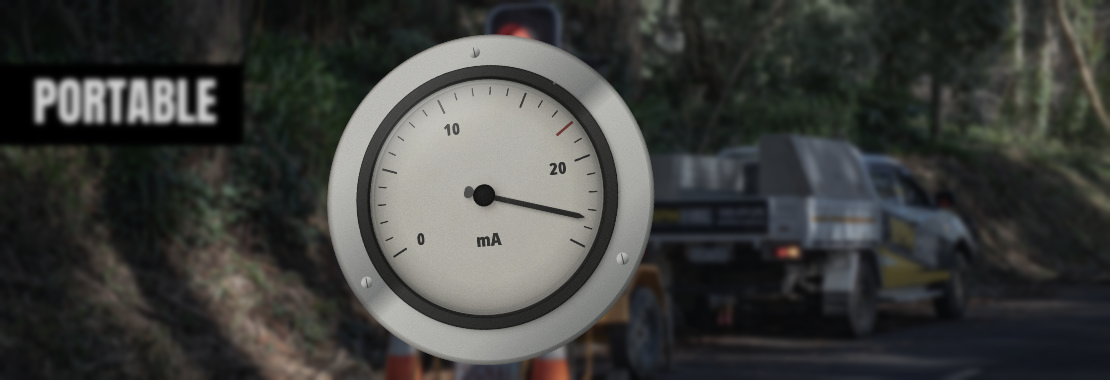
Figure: 23.5 mA
